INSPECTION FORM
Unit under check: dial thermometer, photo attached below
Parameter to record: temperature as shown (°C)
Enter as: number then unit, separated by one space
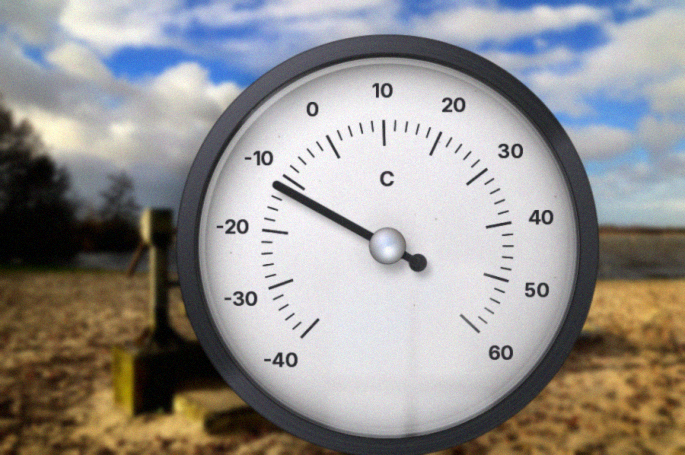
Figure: -12 °C
